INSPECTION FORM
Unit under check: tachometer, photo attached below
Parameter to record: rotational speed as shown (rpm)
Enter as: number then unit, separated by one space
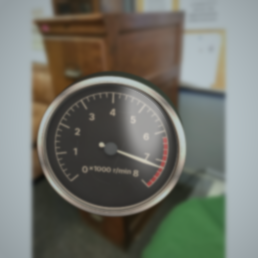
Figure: 7200 rpm
